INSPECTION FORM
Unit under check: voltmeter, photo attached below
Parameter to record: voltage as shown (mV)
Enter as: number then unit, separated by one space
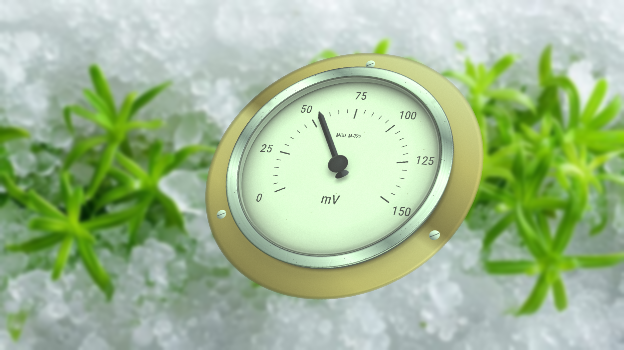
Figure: 55 mV
